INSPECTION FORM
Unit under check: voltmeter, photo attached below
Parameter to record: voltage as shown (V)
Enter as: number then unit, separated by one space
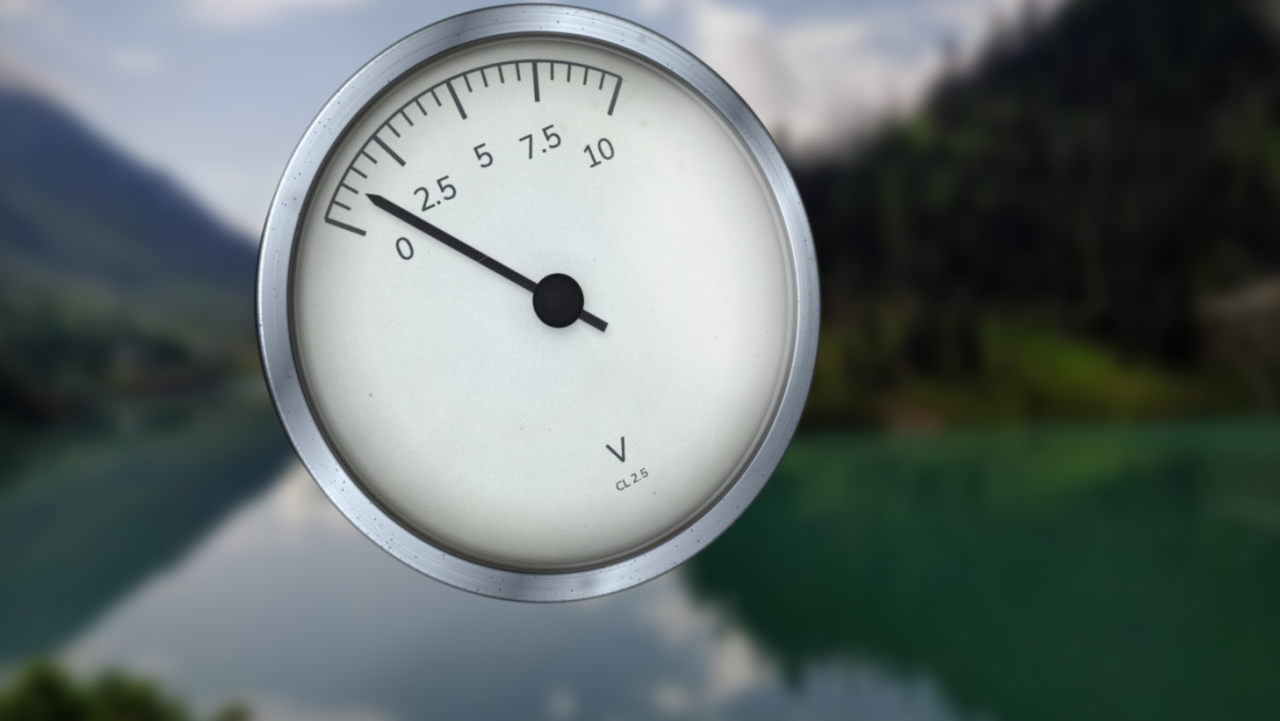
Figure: 1 V
